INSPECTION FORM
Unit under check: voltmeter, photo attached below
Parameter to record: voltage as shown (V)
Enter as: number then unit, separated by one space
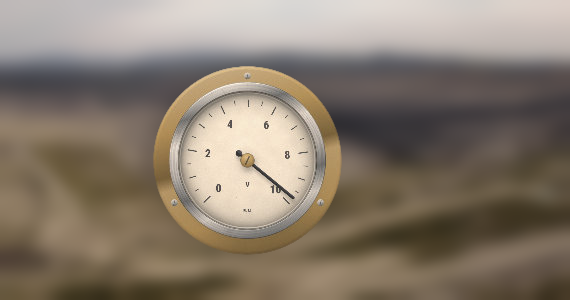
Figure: 9.75 V
